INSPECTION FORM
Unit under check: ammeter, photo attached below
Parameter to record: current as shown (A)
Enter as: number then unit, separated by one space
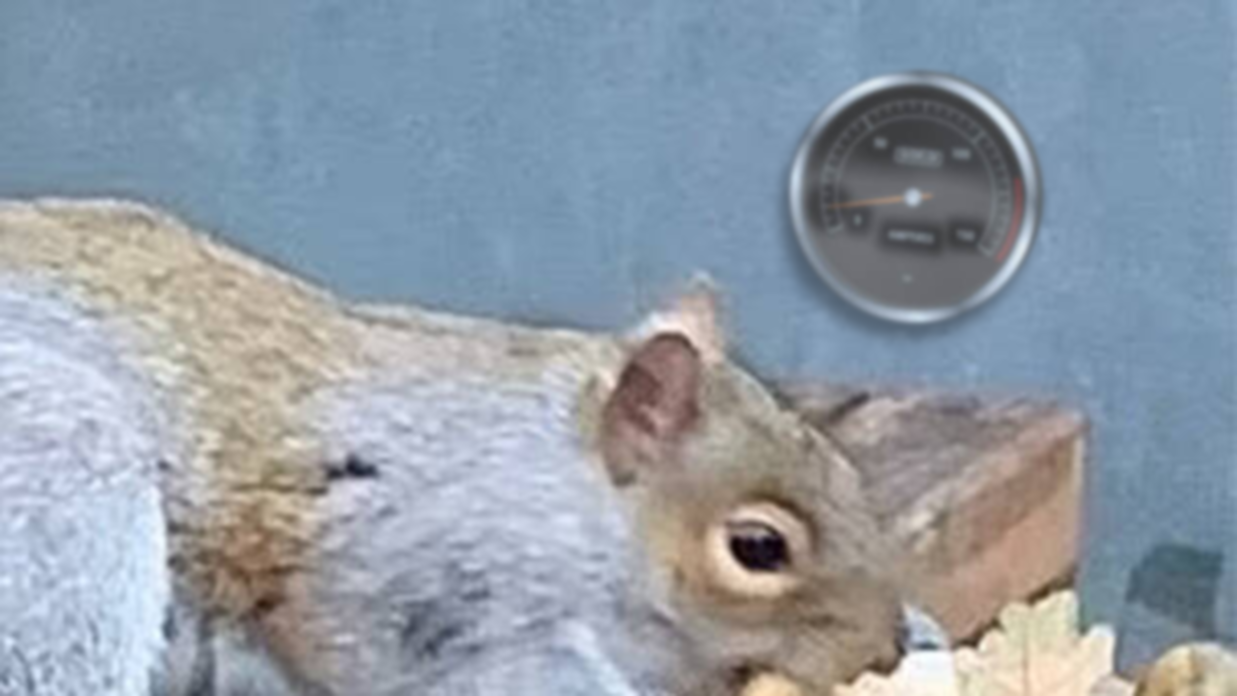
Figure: 10 A
